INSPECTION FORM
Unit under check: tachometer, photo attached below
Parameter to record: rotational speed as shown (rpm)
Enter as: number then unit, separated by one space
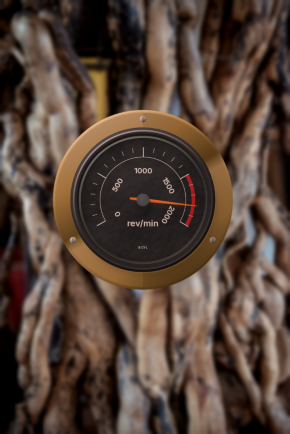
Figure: 1800 rpm
